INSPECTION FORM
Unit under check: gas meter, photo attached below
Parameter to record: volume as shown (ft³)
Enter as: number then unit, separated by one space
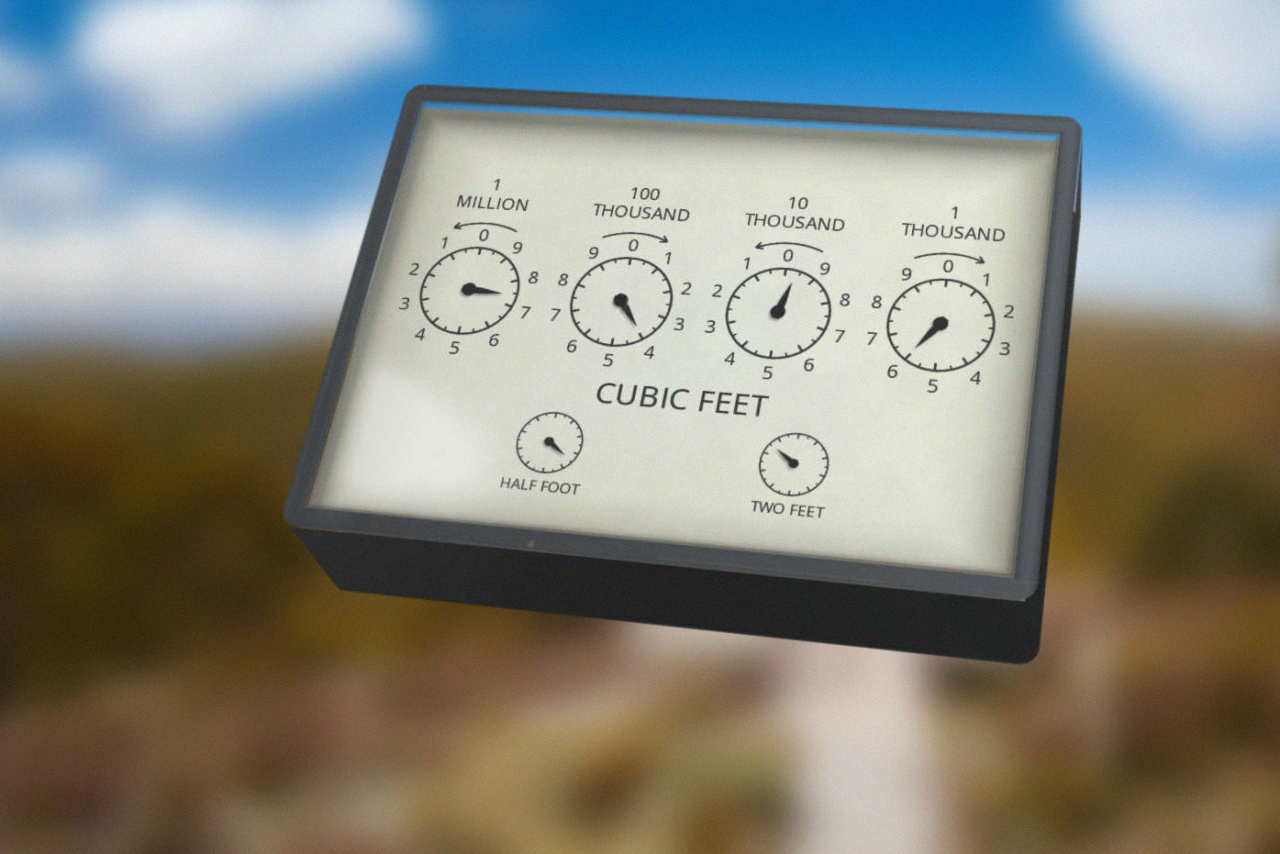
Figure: 739600 ft³
